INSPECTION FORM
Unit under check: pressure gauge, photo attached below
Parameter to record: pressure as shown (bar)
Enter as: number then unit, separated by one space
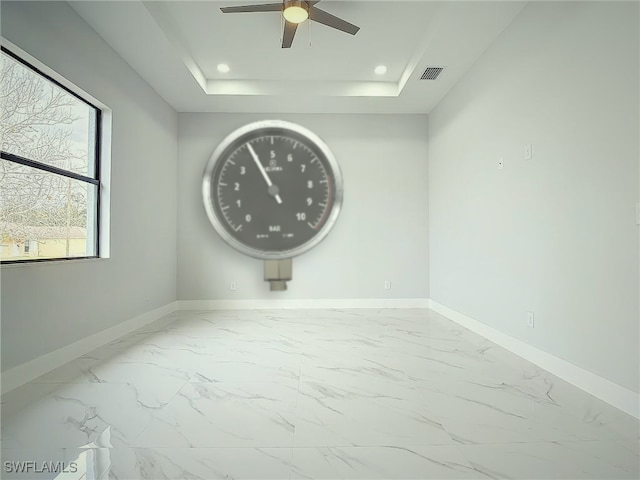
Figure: 4 bar
